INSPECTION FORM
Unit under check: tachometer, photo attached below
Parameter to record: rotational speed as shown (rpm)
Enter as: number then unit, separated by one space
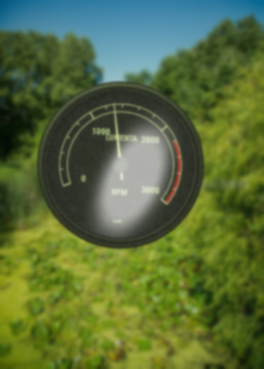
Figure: 1300 rpm
